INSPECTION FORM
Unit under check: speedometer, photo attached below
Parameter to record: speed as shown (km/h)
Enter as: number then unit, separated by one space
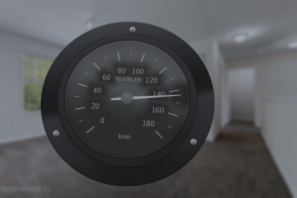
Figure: 145 km/h
